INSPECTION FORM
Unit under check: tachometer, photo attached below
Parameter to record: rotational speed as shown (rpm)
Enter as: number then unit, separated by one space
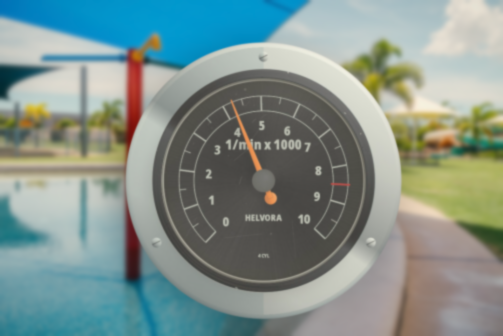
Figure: 4250 rpm
